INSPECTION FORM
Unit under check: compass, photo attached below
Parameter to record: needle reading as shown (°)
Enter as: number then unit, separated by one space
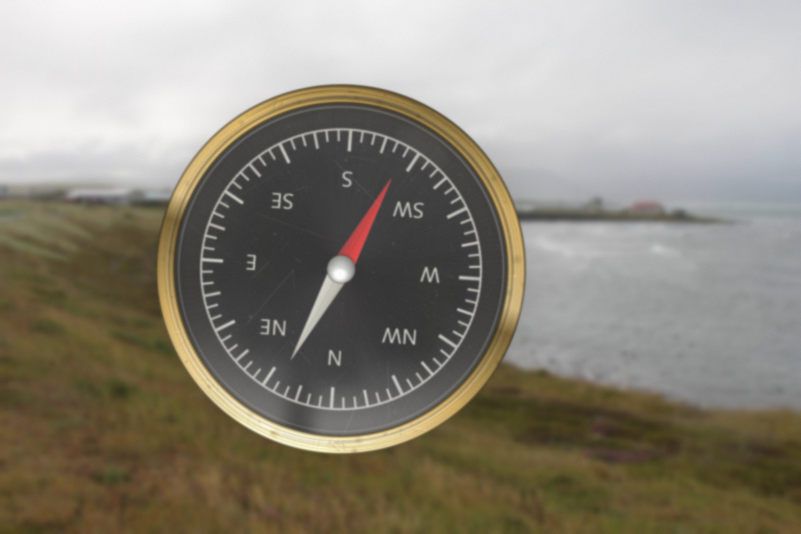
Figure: 205 °
